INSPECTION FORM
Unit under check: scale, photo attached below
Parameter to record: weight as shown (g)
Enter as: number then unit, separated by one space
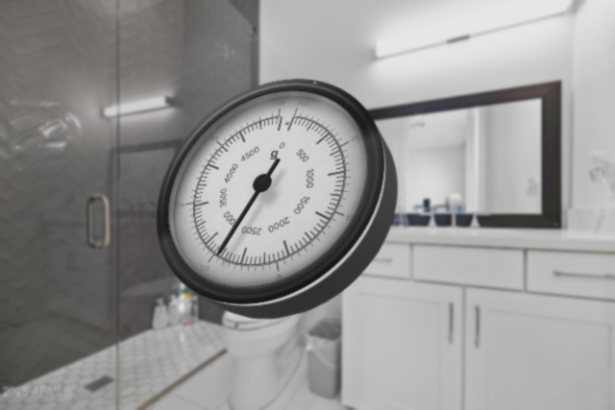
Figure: 2750 g
